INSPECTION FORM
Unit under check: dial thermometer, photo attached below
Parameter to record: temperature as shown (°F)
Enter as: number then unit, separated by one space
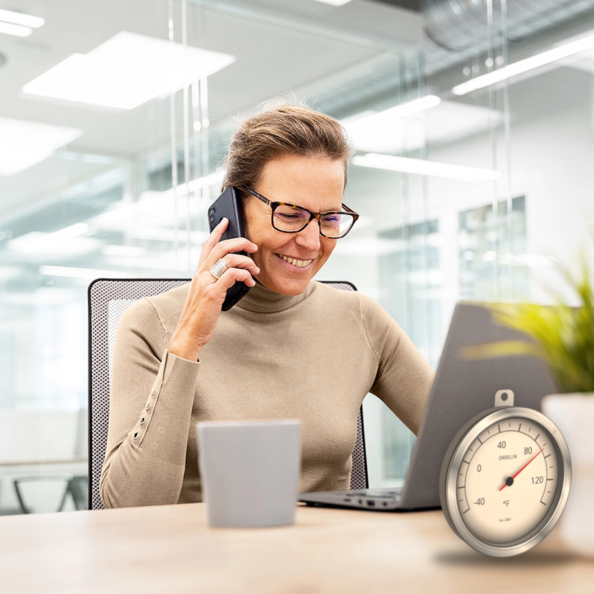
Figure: 90 °F
